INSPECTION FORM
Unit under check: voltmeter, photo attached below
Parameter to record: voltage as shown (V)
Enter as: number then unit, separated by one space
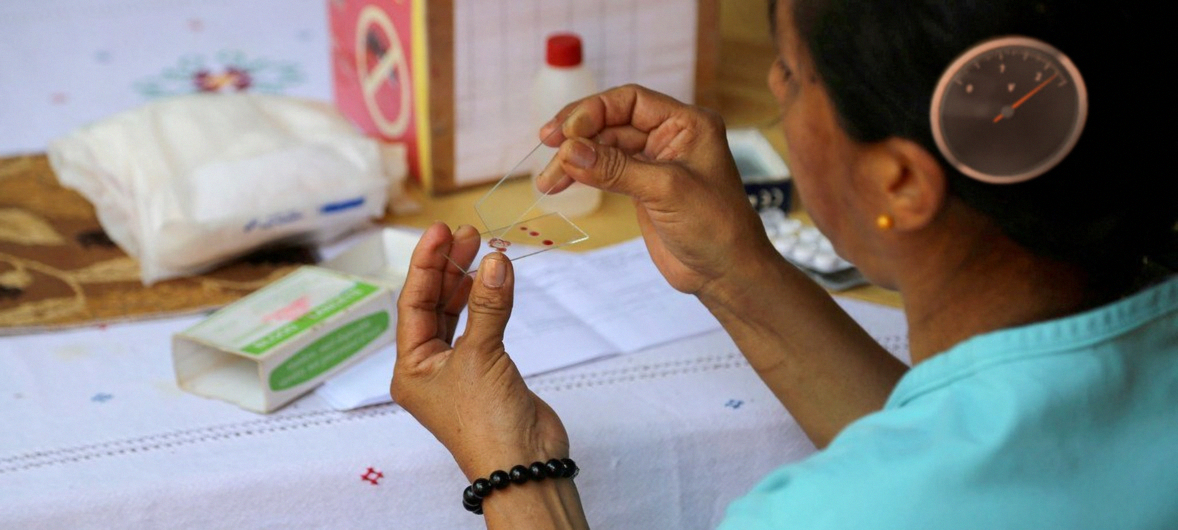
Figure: 2.25 V
